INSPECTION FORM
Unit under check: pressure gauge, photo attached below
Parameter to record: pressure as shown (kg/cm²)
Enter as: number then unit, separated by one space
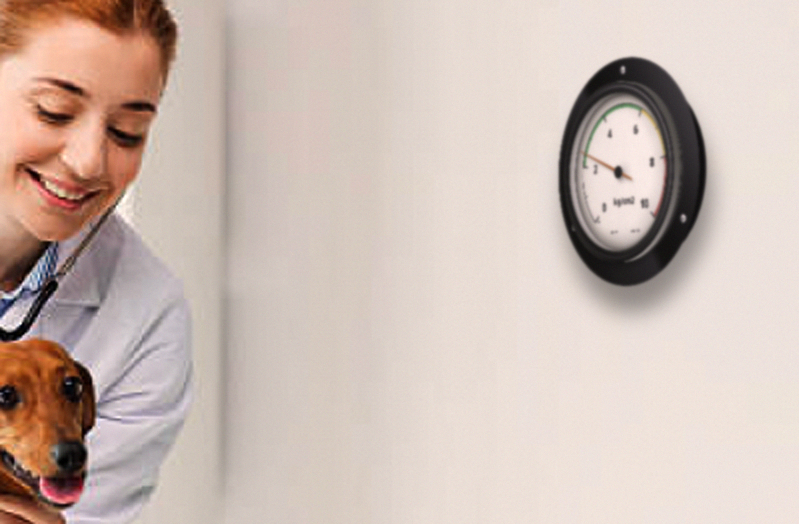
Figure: 2.5 kg/cm²
